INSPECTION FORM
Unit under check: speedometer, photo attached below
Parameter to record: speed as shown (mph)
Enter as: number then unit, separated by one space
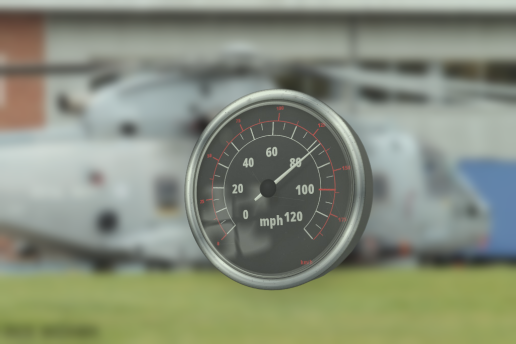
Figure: 82.5 mph
